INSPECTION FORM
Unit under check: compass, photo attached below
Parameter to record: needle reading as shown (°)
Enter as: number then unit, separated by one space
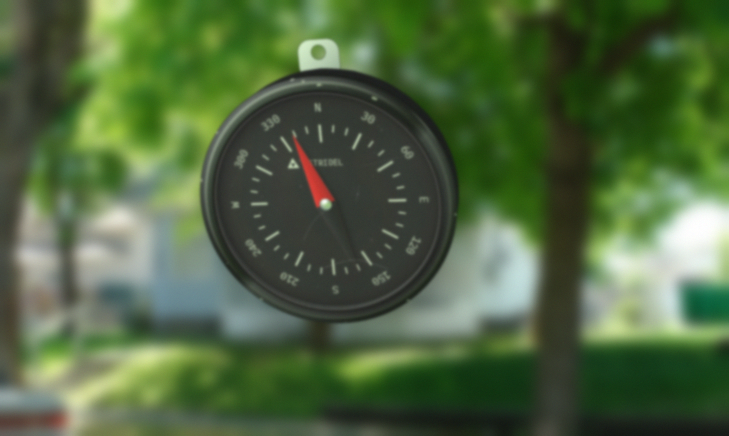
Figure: 340 °
